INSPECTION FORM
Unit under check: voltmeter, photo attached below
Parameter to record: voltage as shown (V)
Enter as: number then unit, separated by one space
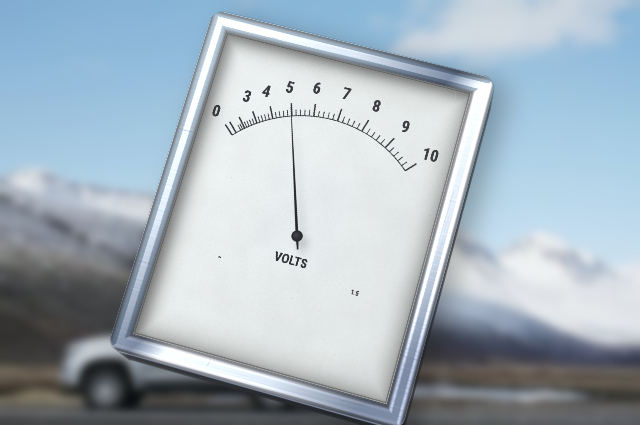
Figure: 5 V
